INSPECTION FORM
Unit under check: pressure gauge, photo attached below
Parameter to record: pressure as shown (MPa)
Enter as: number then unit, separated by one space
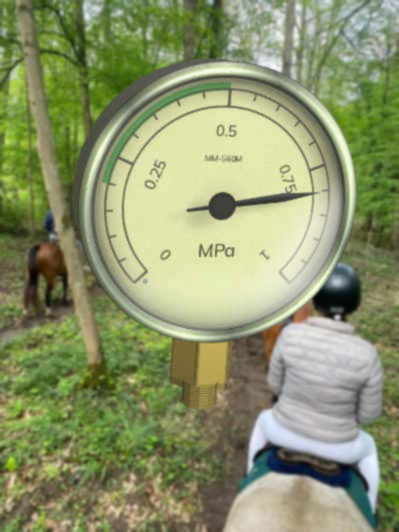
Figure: 0.8 MPa
